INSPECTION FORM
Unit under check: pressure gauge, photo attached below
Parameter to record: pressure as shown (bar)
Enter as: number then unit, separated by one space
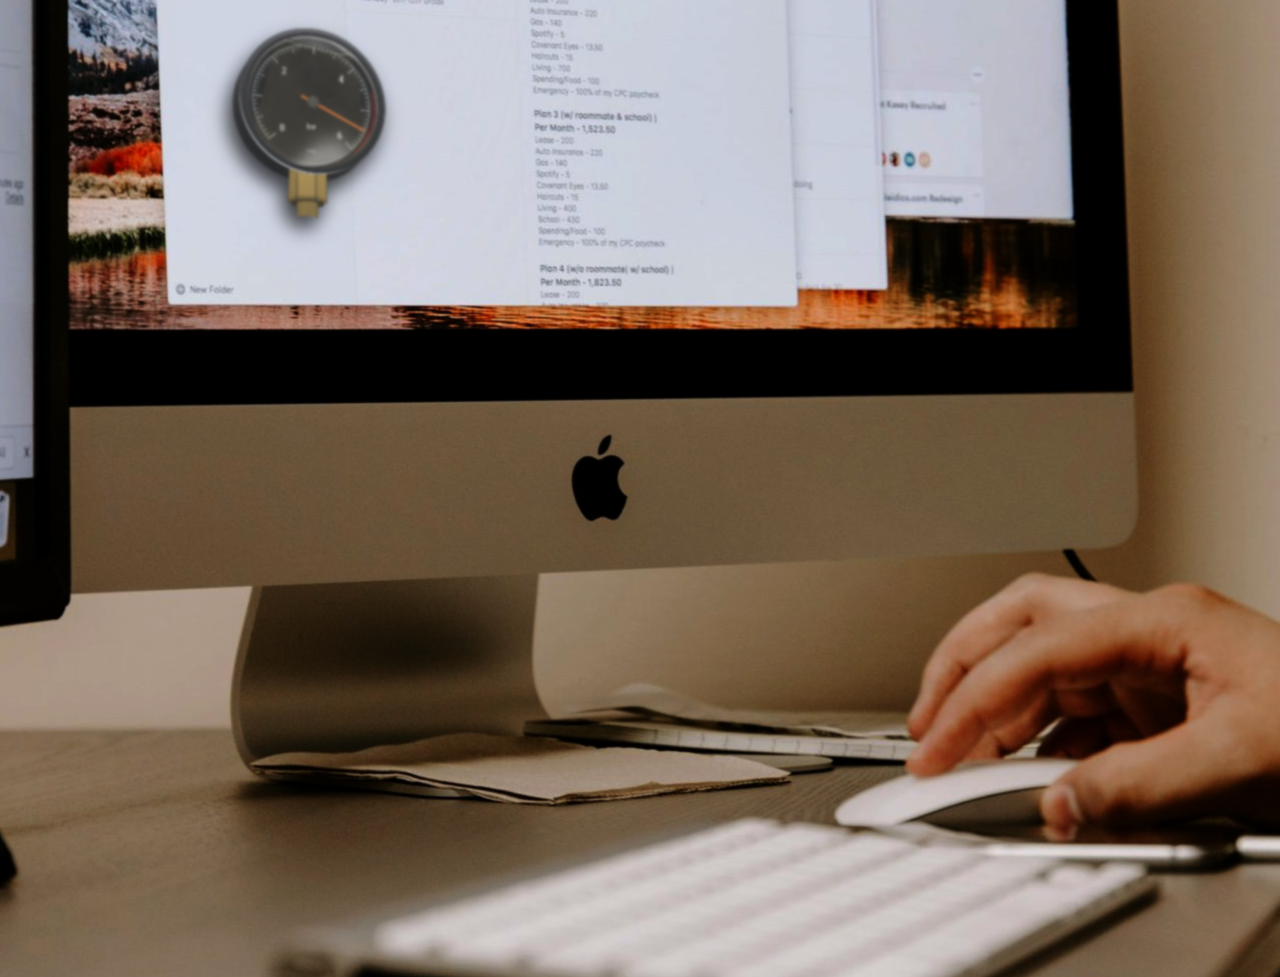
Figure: 5.5 bar
